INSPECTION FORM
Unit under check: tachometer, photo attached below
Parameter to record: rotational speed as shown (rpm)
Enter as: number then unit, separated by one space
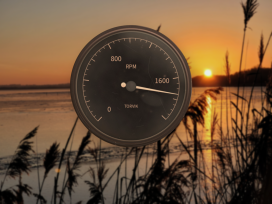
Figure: 1750 rpm
